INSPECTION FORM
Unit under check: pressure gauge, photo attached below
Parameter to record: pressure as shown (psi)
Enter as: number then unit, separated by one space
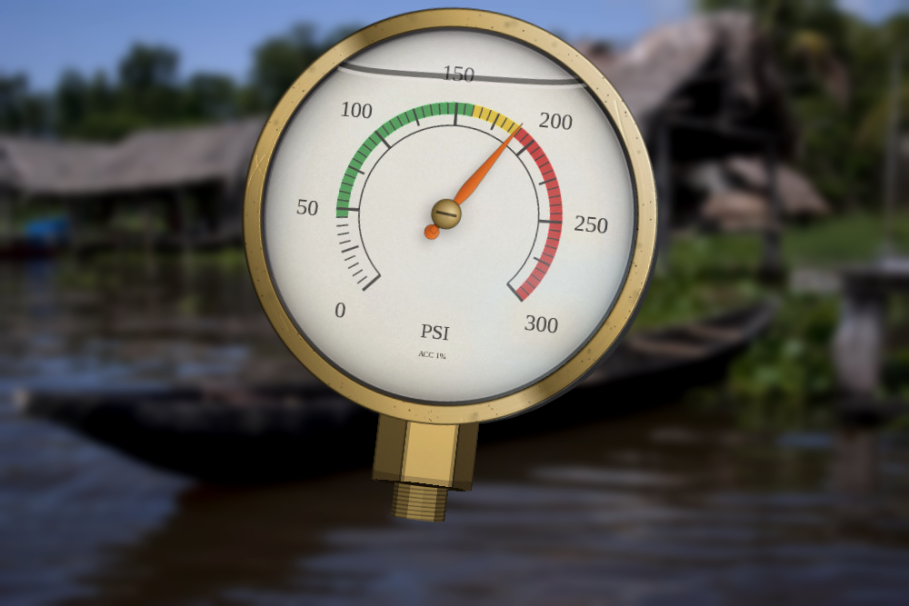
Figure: 190 psi
